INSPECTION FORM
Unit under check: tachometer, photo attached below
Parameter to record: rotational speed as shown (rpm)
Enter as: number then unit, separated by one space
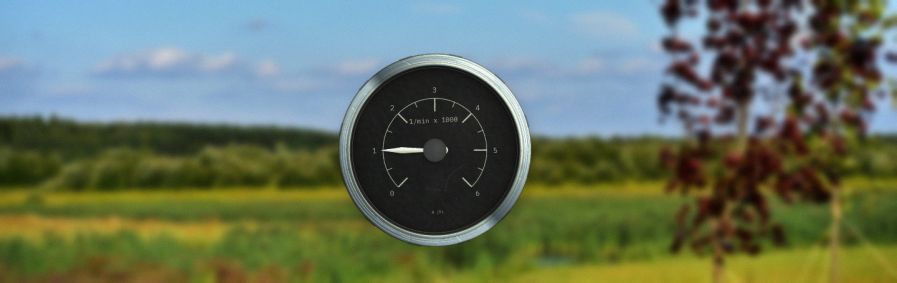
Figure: 1000 rpm
